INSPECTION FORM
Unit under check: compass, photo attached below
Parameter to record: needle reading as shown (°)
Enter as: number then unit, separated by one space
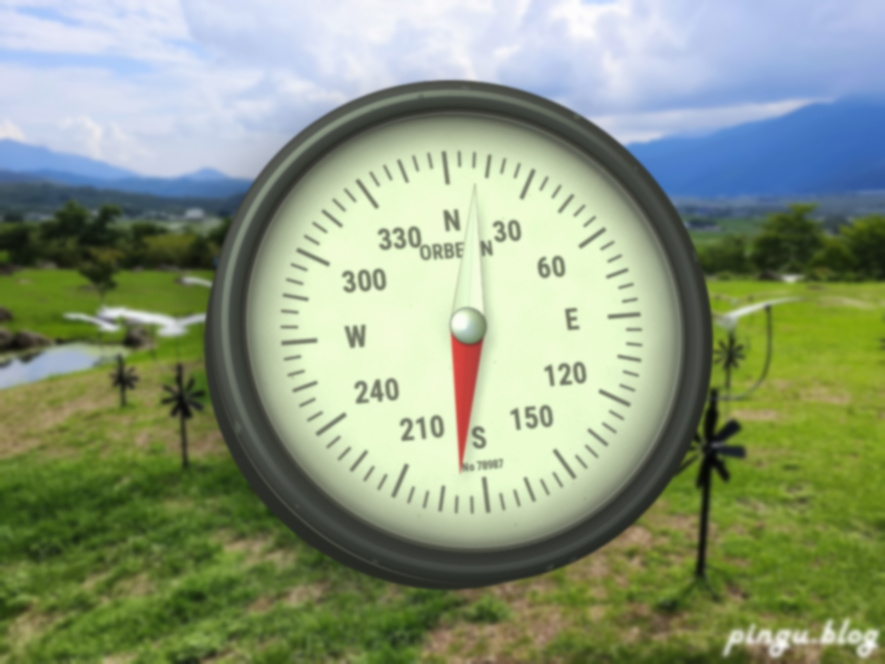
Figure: 190 °
